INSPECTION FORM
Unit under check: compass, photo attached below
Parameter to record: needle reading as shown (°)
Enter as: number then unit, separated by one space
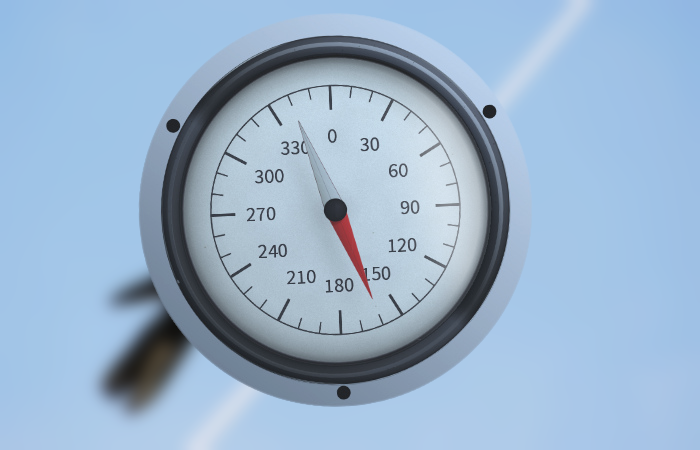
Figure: 160 °
